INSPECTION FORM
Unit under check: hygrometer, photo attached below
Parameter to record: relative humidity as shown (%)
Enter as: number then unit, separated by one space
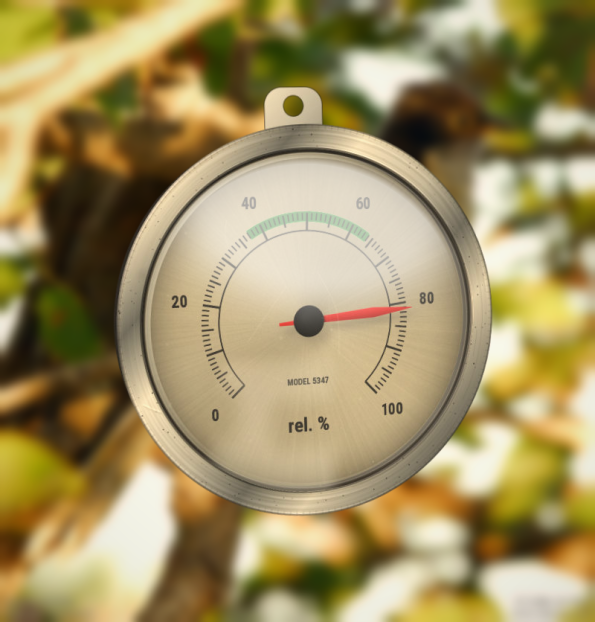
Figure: 81 %
